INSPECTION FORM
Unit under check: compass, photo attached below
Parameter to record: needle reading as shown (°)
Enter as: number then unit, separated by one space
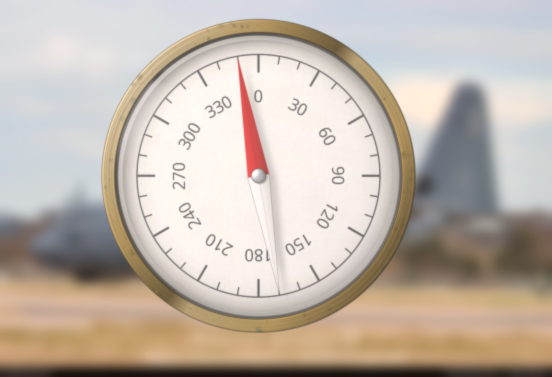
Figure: 350 °
